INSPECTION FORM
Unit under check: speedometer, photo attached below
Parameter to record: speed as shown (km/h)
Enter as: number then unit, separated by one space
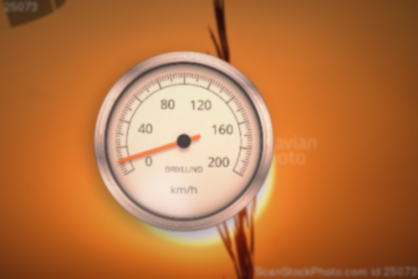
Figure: 10 km/h
